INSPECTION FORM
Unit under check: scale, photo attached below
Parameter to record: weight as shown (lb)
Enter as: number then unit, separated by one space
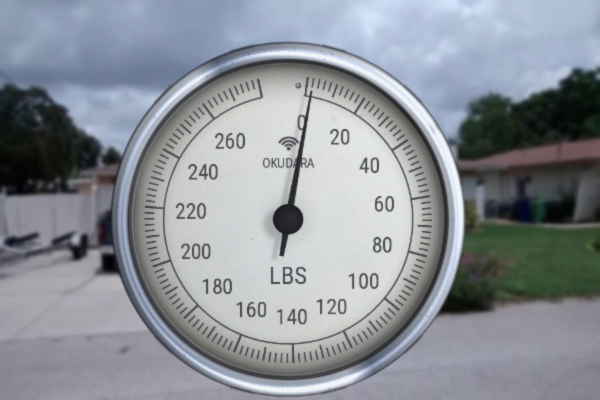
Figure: 2 lb
